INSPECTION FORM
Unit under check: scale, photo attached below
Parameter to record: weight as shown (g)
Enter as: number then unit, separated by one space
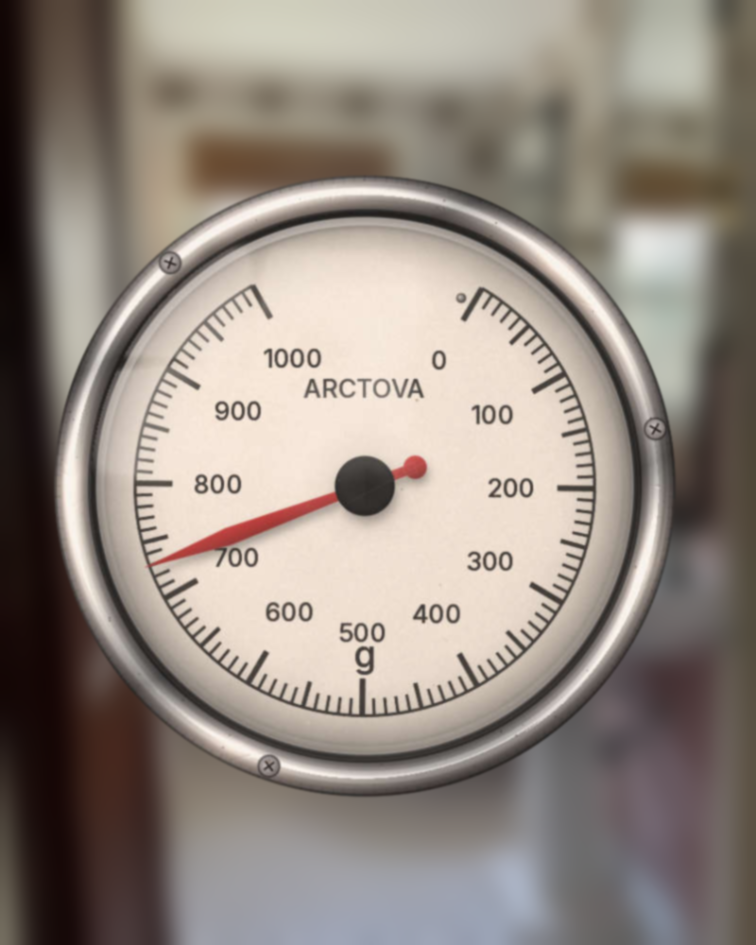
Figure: 730 g
